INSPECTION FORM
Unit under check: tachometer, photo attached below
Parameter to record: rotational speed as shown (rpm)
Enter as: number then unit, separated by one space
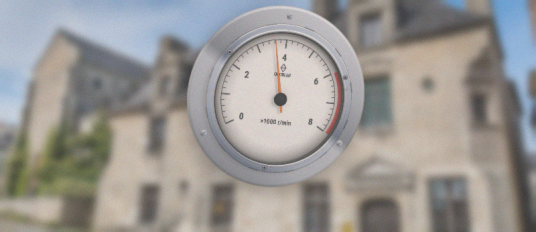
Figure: 3600 rpm
